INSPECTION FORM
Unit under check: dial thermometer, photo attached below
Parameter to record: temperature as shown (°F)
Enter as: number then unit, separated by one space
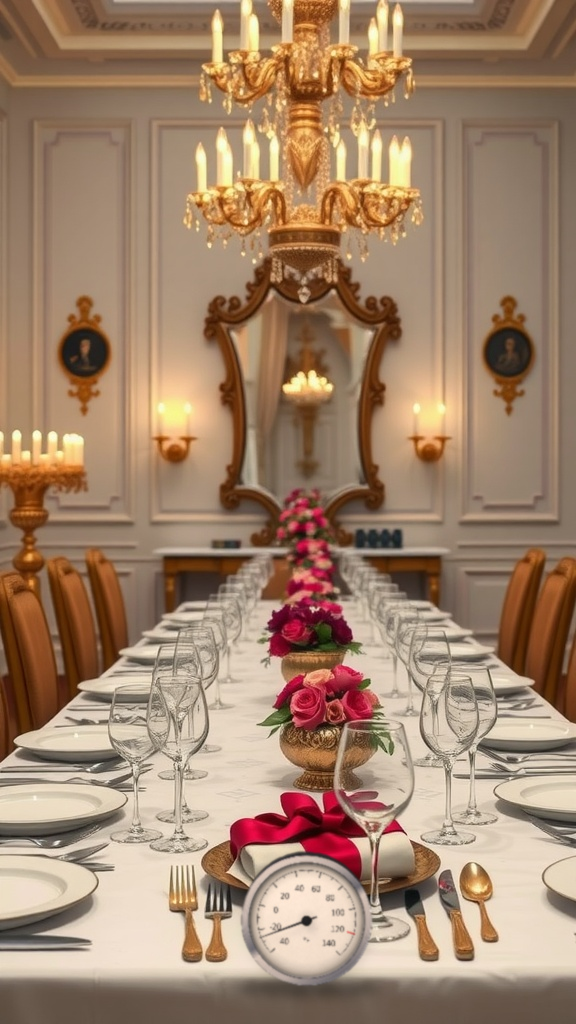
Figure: -25 °F
